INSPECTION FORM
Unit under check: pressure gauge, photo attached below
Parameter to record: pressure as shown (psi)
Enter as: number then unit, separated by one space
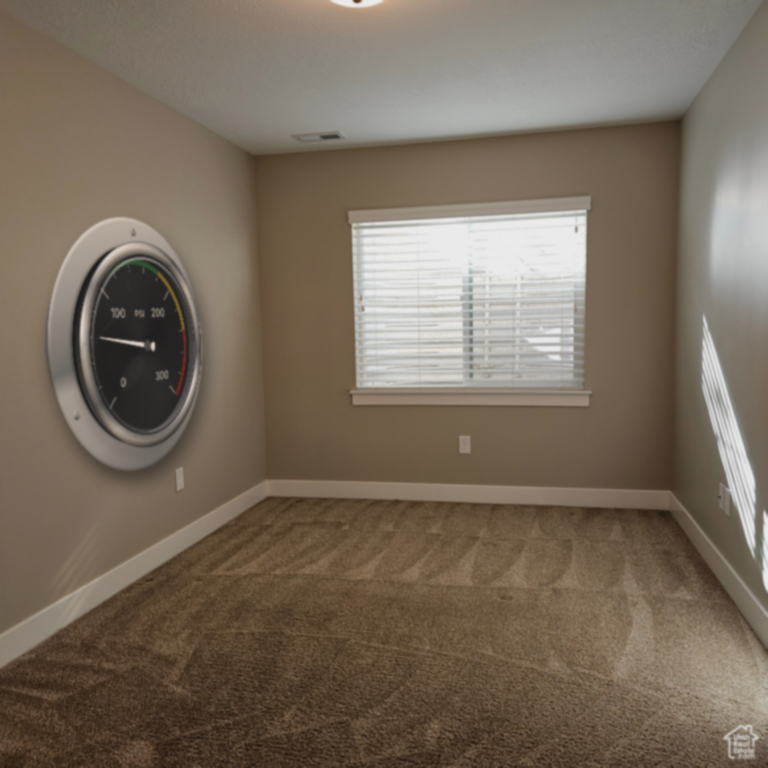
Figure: 60 psi
